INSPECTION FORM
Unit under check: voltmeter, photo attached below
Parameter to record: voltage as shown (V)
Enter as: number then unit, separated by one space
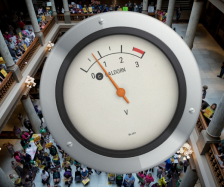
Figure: 0.75 V
